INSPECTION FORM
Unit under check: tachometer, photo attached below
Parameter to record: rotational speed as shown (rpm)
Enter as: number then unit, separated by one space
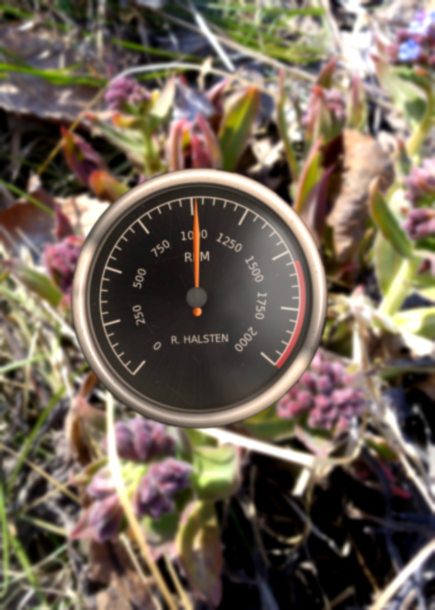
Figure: 1025 rpm
